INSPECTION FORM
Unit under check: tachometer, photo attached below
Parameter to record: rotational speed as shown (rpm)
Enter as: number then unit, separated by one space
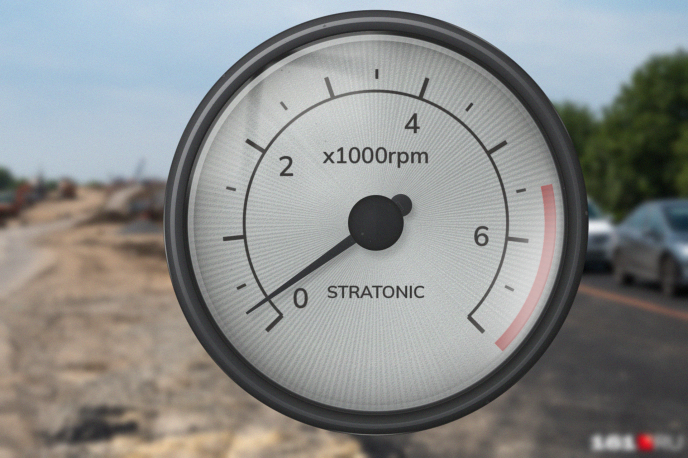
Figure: 250 rpm
